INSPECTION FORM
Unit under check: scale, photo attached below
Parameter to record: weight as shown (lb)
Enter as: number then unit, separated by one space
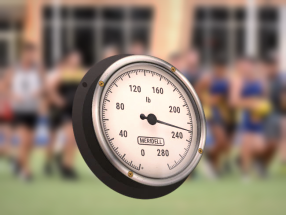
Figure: 230 lb
